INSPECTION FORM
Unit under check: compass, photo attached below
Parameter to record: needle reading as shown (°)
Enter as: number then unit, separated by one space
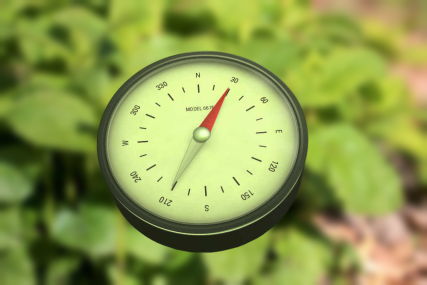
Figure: 30 °
